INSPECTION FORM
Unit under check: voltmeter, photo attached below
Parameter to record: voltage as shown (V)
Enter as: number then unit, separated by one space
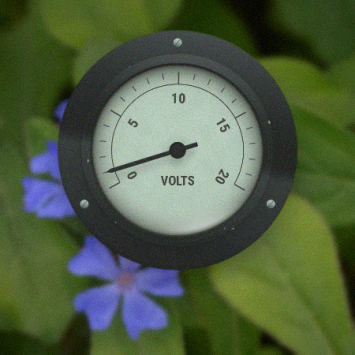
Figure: 1 V
